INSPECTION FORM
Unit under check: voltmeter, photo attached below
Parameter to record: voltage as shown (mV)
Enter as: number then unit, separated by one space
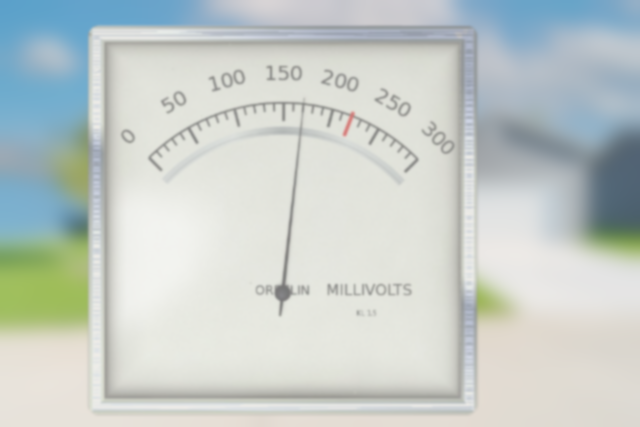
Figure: 170 mV
